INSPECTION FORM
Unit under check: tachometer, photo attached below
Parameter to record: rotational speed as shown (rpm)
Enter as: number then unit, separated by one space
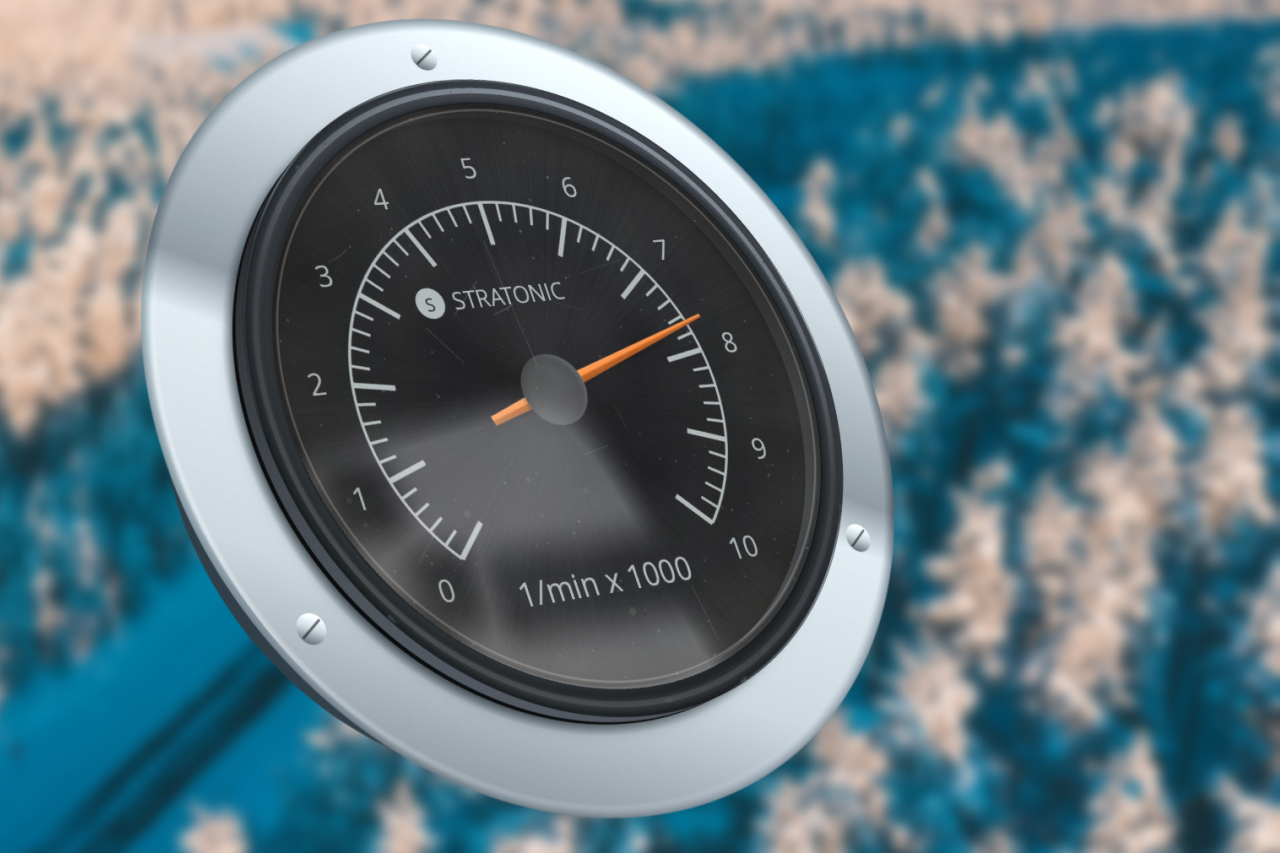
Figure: 7700 rpm
